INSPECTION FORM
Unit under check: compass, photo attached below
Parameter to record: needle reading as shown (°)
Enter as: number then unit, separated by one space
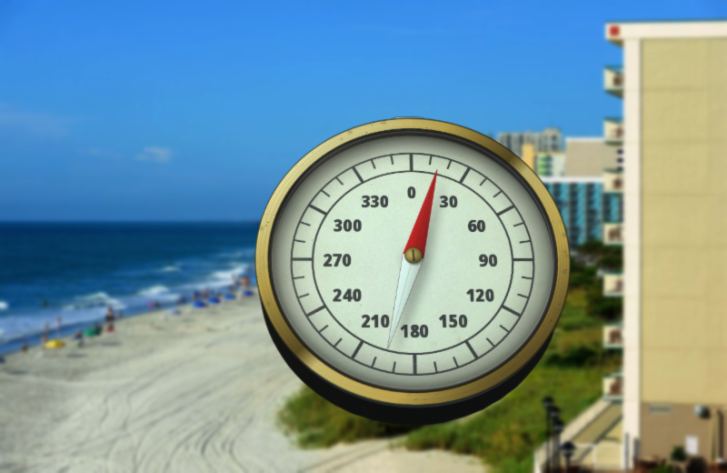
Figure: 15 °
